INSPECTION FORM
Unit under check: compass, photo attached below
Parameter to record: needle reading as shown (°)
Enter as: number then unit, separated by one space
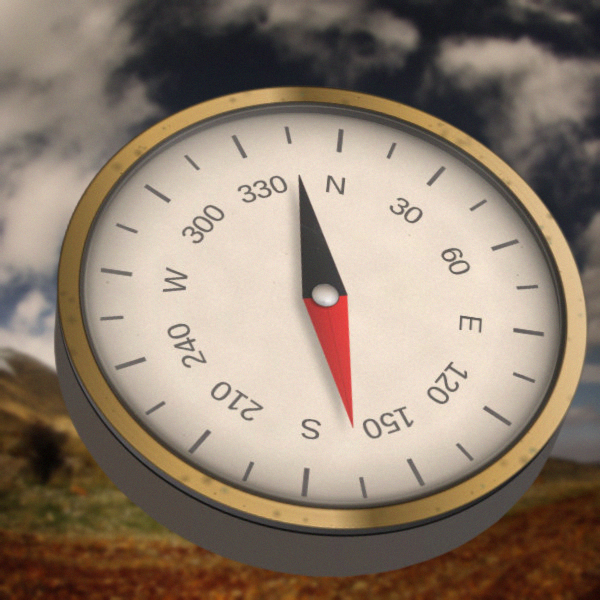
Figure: 165 °
